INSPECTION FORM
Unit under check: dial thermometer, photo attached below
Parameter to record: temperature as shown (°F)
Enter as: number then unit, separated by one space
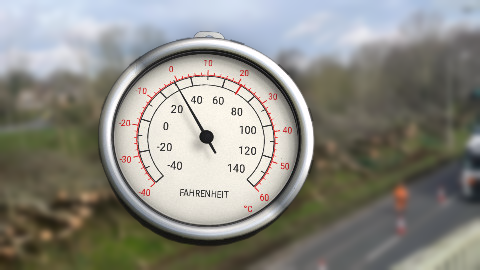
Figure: 30 °F
